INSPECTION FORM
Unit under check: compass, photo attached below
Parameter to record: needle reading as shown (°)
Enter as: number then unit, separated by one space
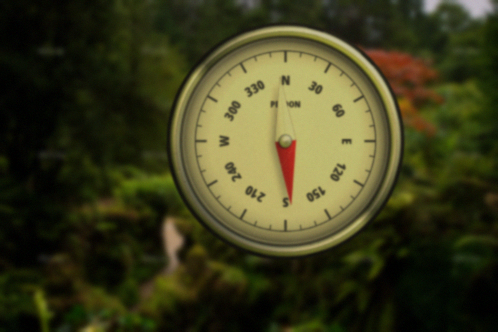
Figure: 175 °
